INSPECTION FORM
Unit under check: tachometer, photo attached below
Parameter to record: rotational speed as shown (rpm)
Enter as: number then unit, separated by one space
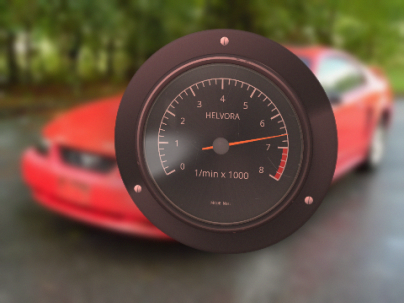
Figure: 6600 rpm
